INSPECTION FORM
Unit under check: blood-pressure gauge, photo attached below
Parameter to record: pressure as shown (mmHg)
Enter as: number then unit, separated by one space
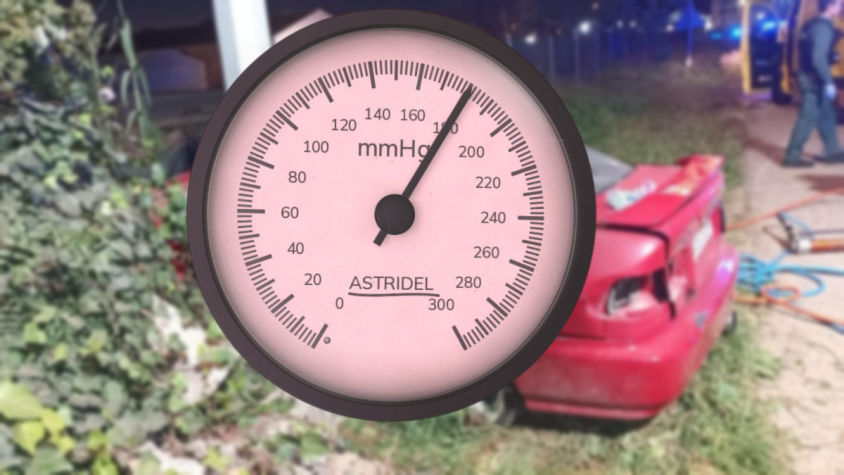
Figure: 180 mmHg
